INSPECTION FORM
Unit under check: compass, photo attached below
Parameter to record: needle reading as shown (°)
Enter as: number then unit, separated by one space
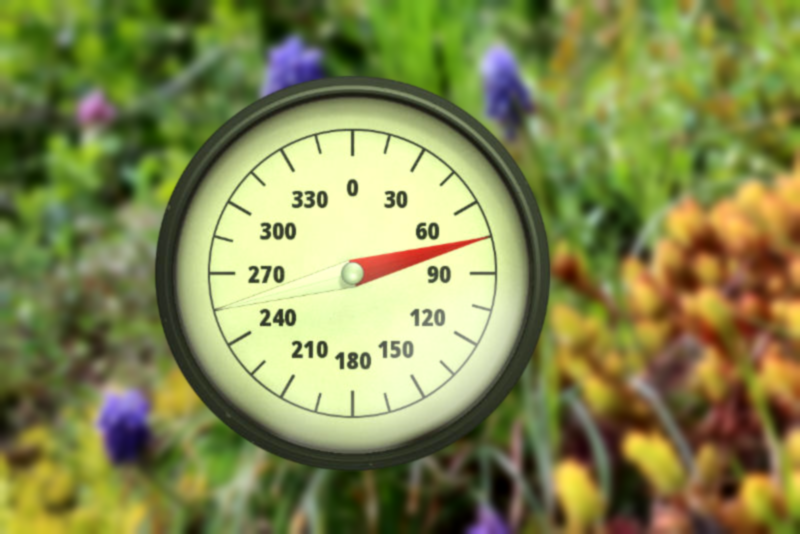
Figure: 75 °
